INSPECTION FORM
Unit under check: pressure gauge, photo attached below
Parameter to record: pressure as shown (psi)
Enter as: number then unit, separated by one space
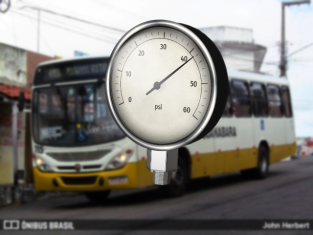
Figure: 42 psi
